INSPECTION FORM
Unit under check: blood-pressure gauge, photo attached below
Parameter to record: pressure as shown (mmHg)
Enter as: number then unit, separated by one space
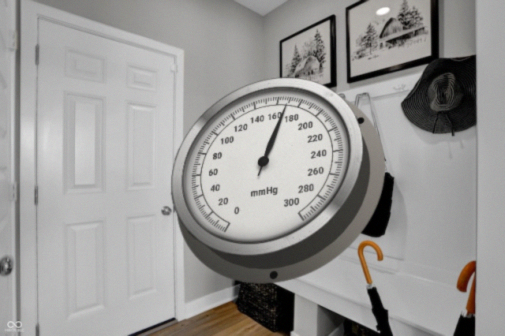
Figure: 170 mmHg
